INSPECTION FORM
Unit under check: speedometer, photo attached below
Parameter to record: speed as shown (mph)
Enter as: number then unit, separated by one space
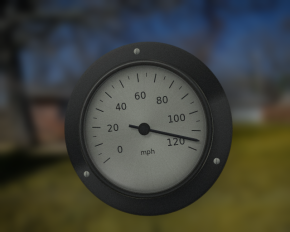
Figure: 115 mph
